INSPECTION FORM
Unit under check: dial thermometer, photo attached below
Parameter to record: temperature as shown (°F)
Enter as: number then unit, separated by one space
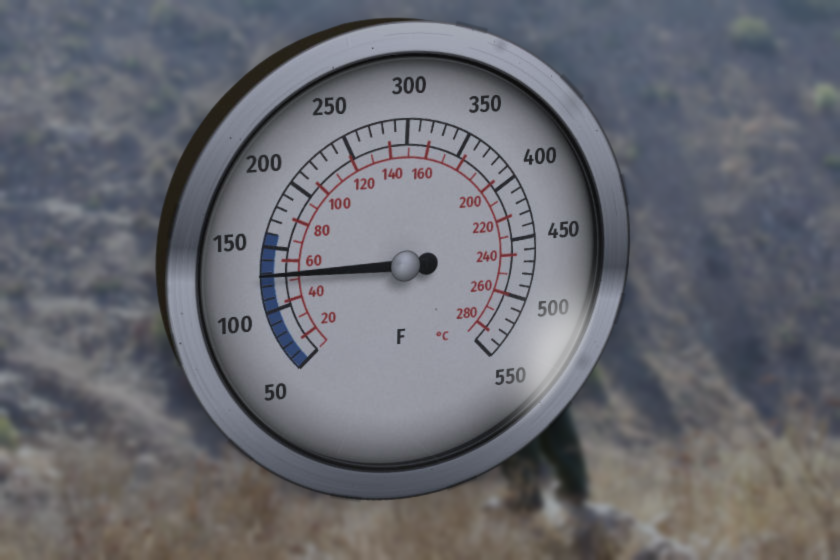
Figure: 130 °F
